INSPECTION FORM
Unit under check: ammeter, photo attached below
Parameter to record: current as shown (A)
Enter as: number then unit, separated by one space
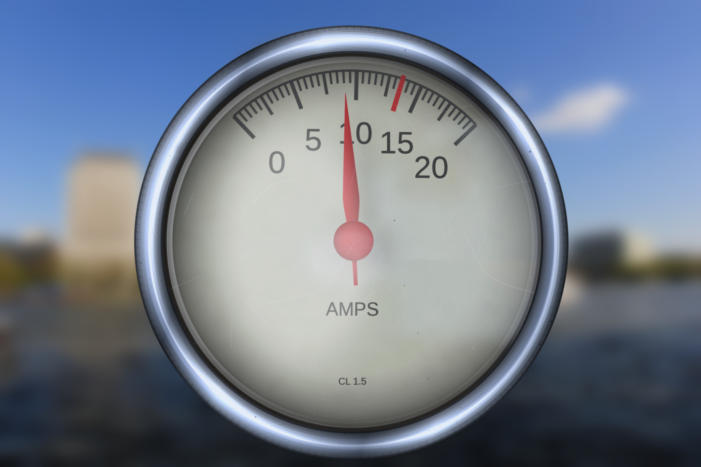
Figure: 9 A
